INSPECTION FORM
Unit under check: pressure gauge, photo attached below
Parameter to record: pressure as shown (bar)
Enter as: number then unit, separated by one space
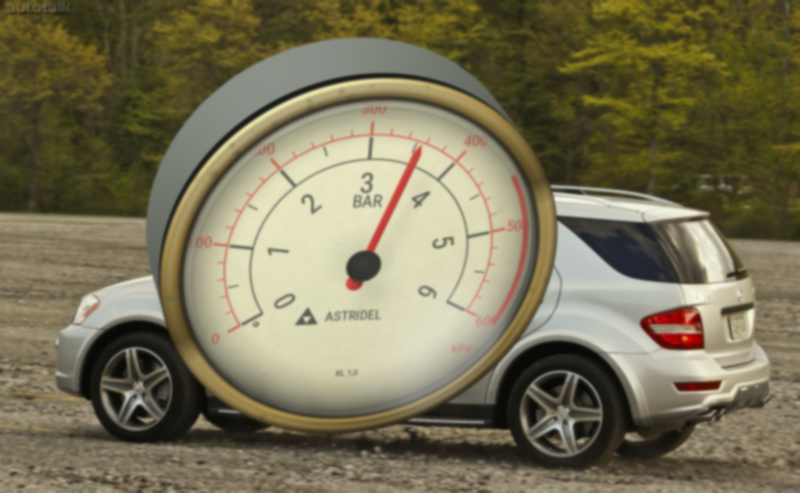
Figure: 3.5 bar
